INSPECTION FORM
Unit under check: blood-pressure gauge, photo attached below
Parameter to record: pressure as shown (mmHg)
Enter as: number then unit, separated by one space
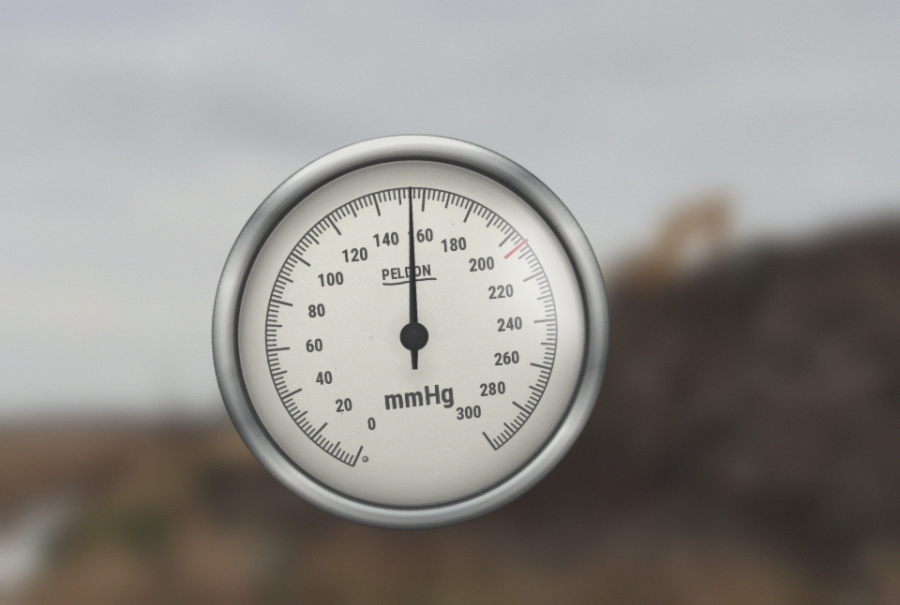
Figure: 154 mmHg
